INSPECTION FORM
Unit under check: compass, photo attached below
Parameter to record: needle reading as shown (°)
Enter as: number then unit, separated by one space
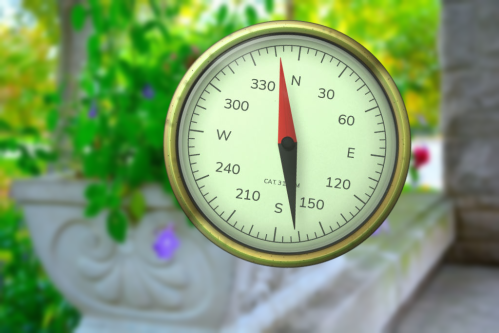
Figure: 347.5 °
